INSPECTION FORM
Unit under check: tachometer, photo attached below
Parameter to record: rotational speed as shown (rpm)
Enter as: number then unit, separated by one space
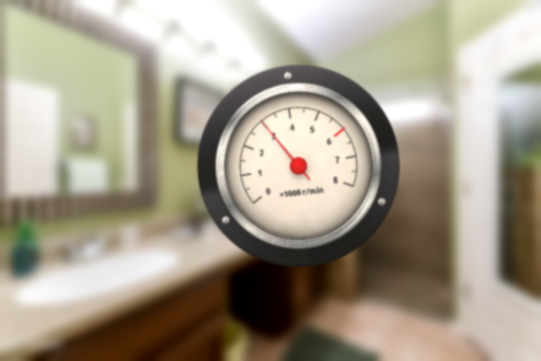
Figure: 3000 rpm
